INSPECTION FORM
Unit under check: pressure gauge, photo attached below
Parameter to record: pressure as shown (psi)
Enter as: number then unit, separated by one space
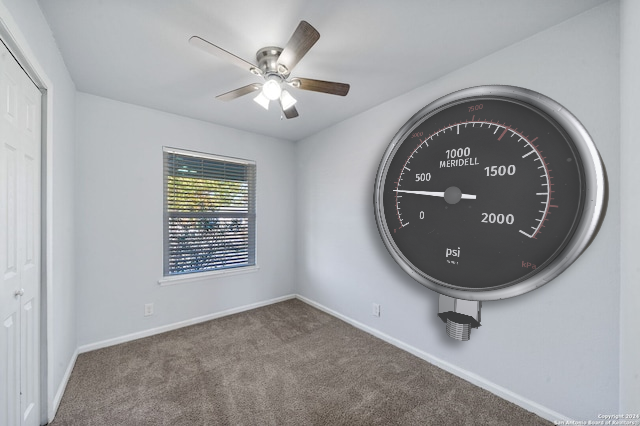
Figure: 300 psi
